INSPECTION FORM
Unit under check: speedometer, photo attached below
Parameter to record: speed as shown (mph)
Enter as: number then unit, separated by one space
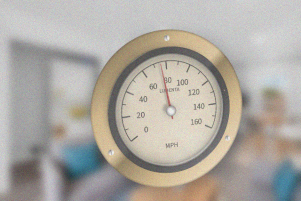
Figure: 75 mph
